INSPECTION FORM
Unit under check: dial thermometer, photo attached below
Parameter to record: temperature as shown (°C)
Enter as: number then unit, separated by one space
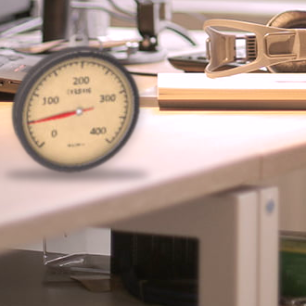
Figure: 50 °C
